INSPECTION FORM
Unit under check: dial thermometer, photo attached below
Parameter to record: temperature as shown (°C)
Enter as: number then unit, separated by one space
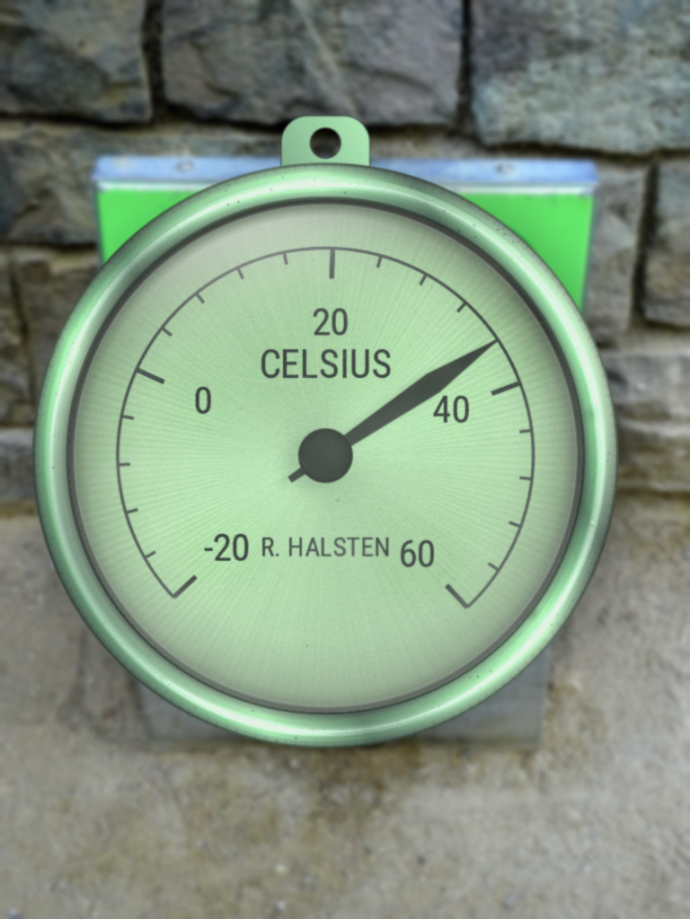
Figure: 36 °C
